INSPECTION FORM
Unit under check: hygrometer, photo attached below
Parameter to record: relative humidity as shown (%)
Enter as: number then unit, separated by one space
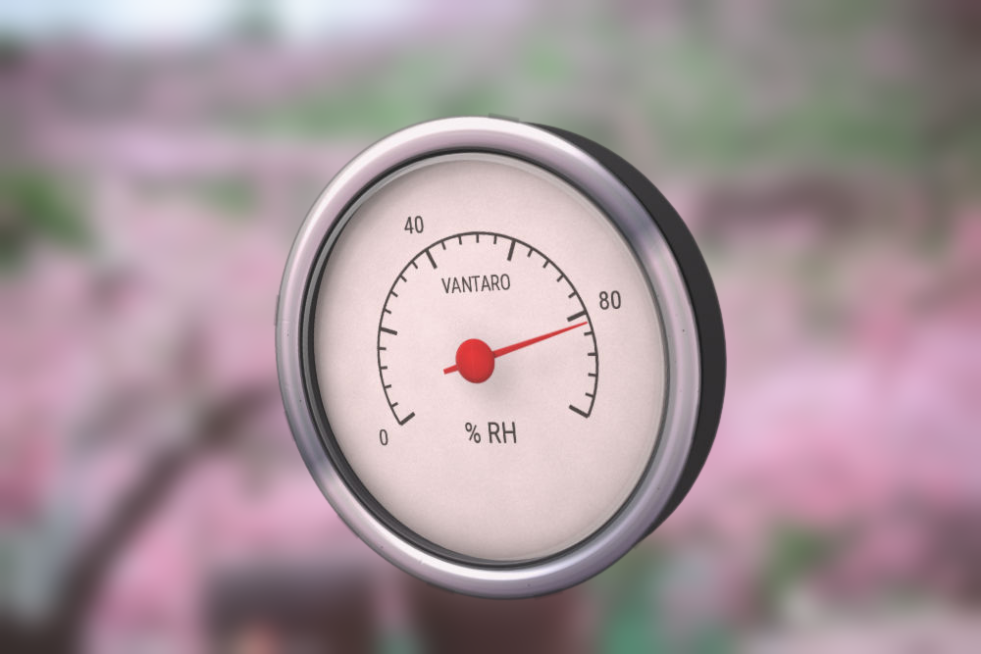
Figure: 82 %
